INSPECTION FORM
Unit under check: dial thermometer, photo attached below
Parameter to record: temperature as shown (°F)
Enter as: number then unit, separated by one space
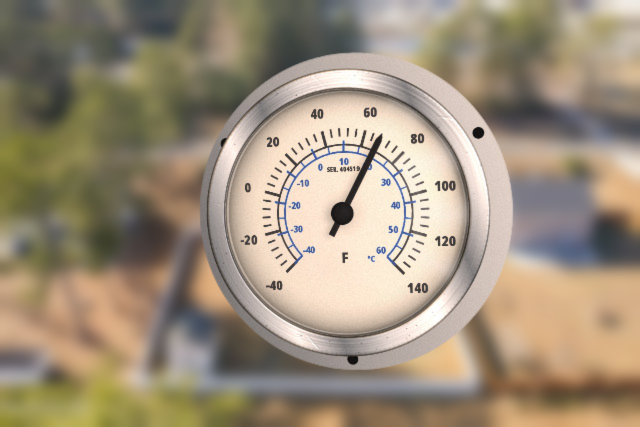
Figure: 68 °F
